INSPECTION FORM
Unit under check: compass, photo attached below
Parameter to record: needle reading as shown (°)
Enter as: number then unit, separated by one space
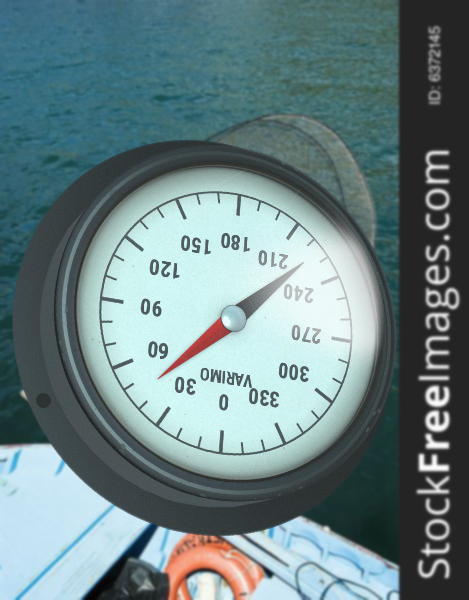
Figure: 45 °
